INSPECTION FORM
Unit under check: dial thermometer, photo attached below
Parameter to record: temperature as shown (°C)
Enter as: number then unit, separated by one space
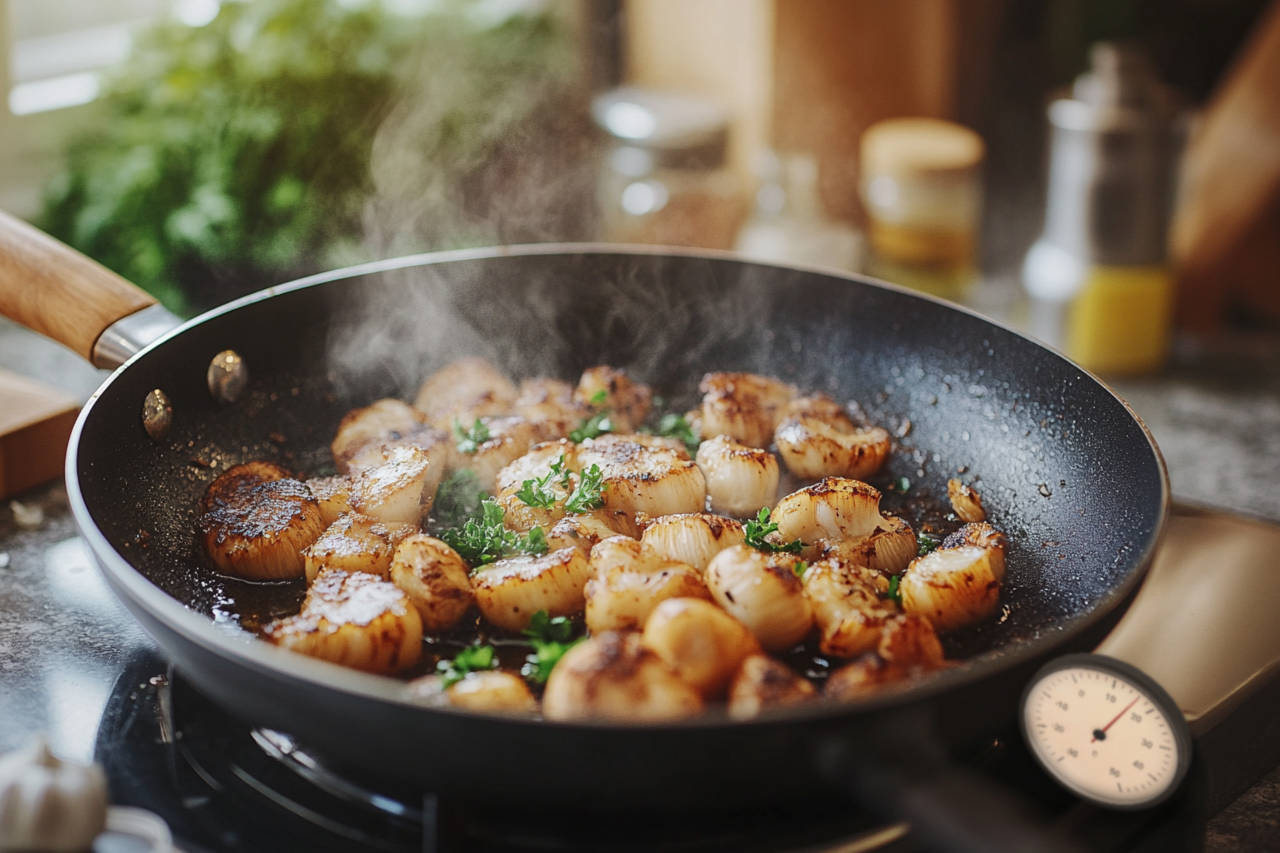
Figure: 16 °C
